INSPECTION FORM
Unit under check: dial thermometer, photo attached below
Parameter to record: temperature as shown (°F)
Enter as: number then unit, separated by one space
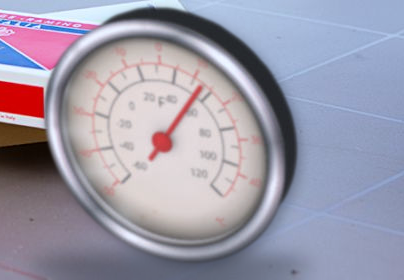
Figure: 55 °F
